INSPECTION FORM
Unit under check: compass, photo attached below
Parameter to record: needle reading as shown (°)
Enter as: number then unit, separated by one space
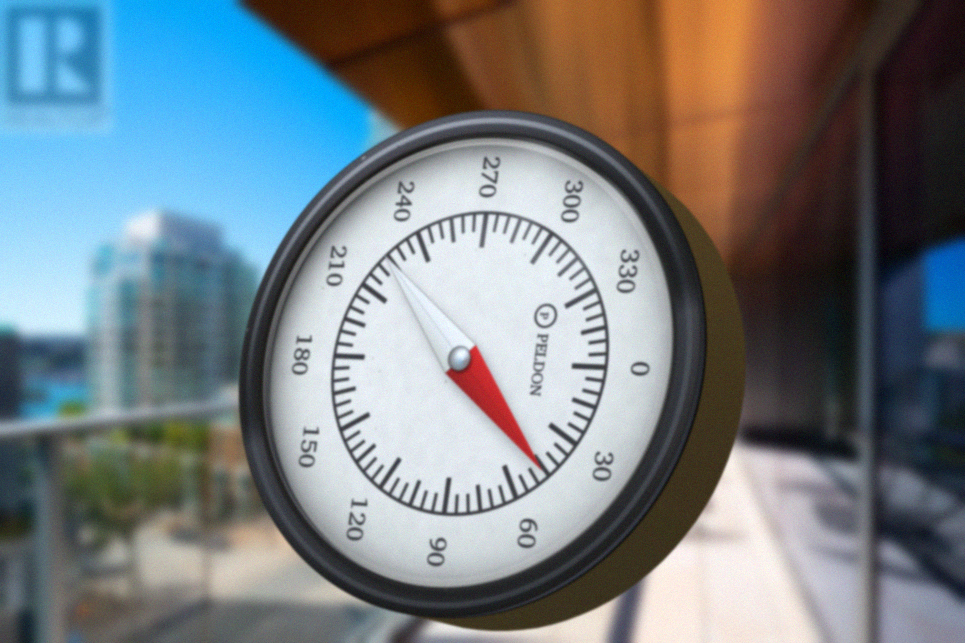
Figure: 45 °
